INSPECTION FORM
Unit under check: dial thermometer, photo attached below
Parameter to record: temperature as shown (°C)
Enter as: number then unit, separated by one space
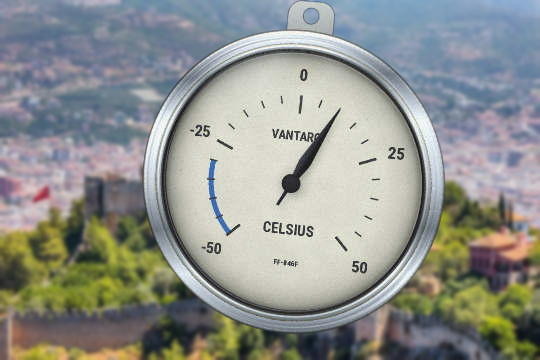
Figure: 10 °C
